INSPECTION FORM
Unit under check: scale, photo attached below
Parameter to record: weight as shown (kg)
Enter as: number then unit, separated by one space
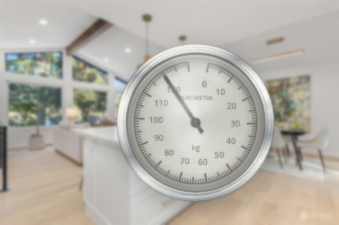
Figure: 120 kg
